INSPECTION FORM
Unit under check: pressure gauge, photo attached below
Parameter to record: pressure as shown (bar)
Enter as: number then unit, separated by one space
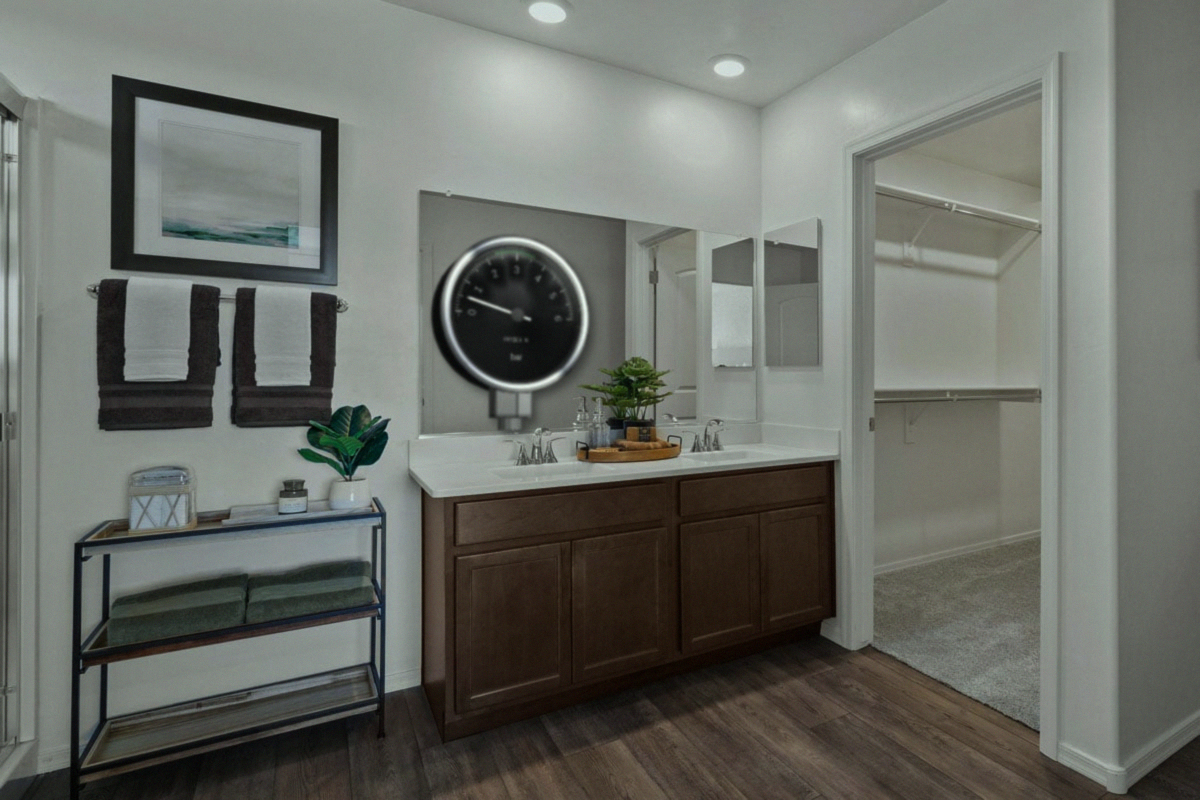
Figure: 0.5 bar
